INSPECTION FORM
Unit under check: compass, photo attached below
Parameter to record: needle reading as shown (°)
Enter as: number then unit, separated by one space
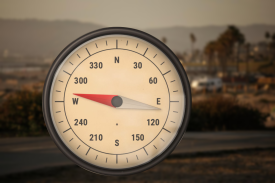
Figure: 280 °
